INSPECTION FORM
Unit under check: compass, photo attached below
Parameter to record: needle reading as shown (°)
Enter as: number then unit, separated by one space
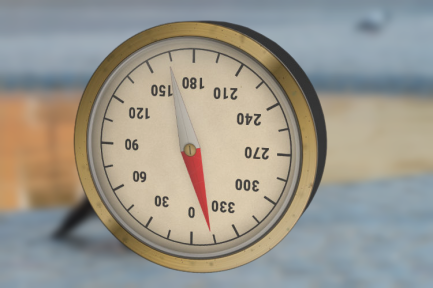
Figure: 345 °
